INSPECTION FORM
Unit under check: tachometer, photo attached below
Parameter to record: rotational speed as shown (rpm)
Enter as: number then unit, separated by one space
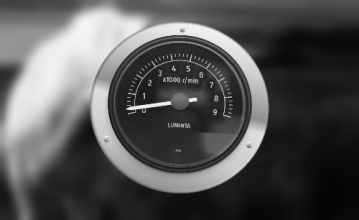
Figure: 200 rpm
